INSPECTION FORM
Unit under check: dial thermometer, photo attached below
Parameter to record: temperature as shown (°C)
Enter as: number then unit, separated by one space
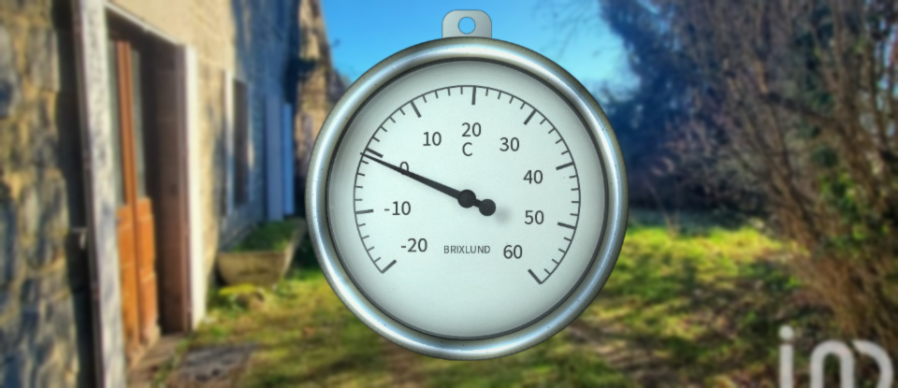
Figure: -1 °C
